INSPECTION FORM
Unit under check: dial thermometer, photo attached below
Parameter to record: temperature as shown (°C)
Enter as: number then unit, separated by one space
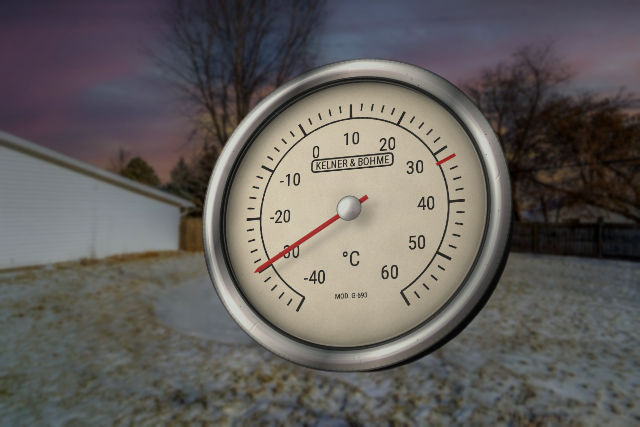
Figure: -30 °C
